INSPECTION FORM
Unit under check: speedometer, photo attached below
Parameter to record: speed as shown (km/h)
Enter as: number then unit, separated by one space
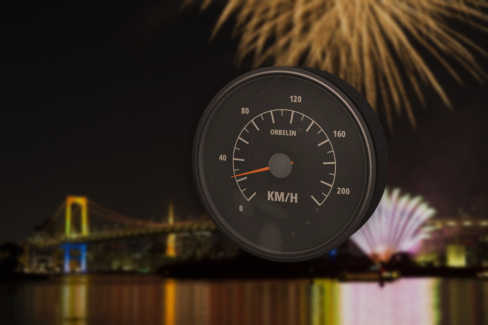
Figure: 25 km/h
